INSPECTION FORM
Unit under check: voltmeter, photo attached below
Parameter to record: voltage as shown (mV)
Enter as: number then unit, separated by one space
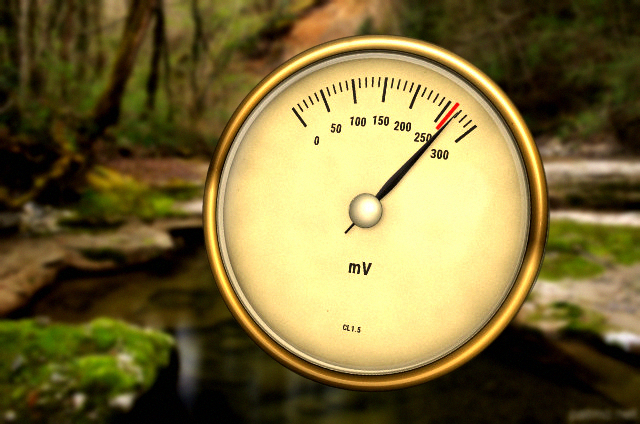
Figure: 270 mV
